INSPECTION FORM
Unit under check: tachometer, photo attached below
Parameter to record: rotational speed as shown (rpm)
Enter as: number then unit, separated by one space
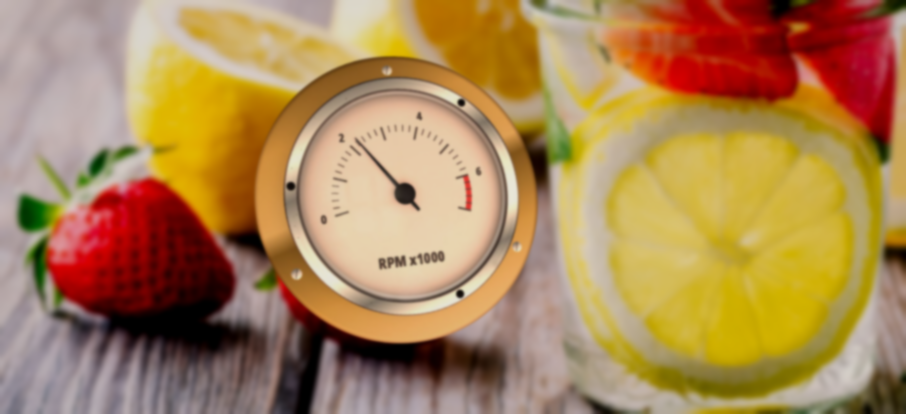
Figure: 2200 rpm
